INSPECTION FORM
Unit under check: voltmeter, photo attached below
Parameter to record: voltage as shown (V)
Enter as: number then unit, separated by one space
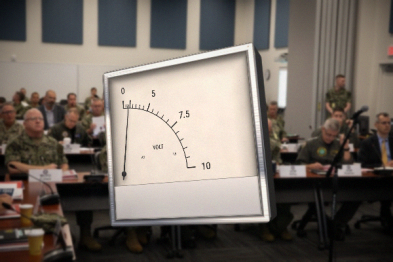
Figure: 2.5 V
